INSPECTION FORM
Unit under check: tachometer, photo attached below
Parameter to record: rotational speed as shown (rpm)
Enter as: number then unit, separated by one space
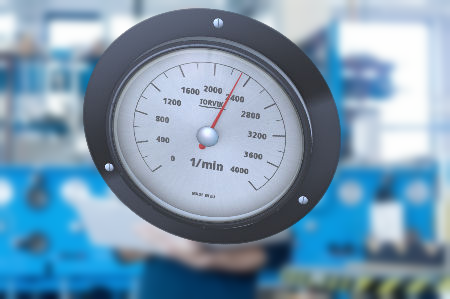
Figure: 2300 rpm
